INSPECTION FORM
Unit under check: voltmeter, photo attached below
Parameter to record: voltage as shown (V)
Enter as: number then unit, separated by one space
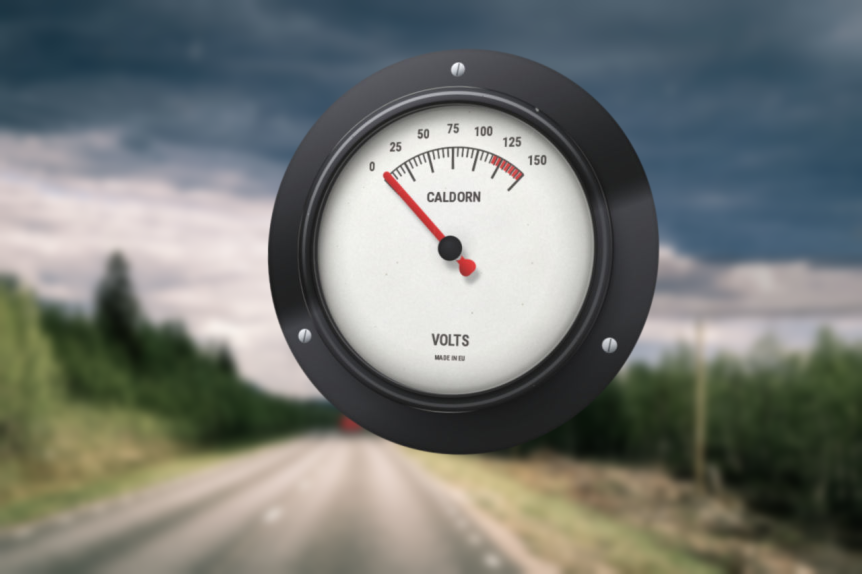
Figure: 5 V
